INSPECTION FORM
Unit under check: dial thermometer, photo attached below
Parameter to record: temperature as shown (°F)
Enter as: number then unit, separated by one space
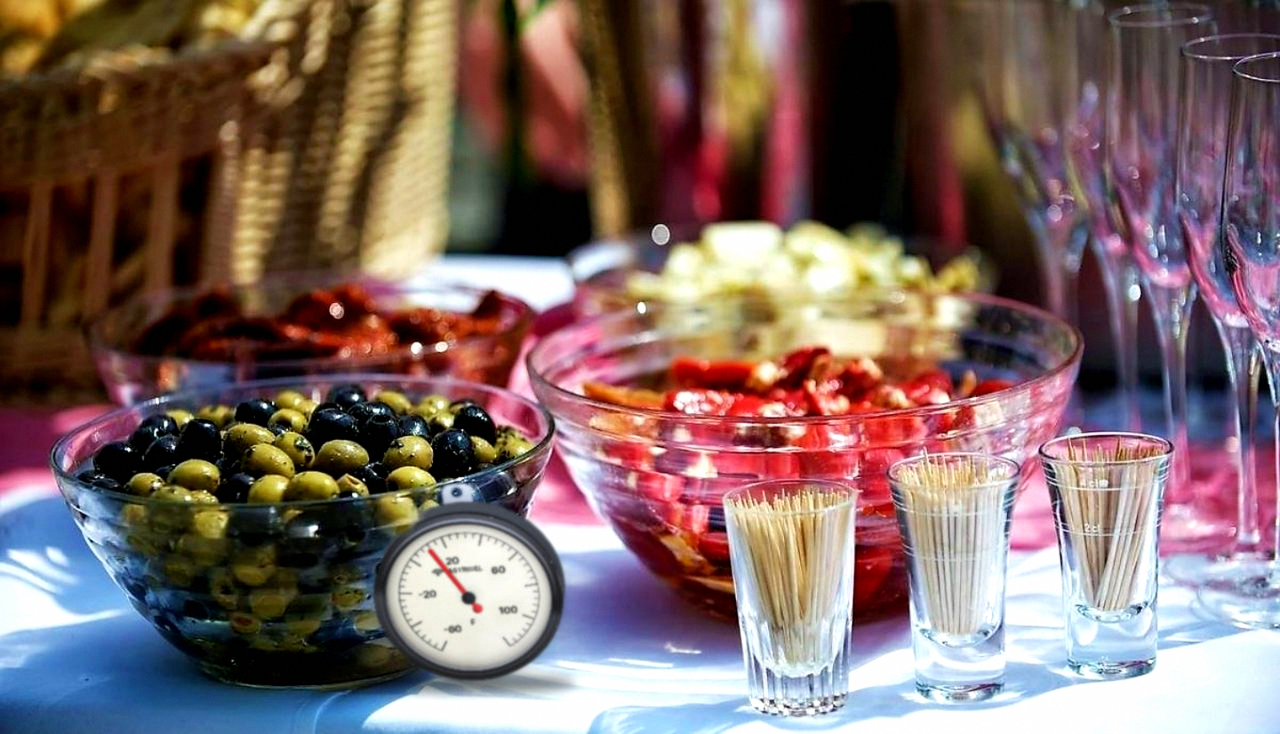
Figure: 12 °F
